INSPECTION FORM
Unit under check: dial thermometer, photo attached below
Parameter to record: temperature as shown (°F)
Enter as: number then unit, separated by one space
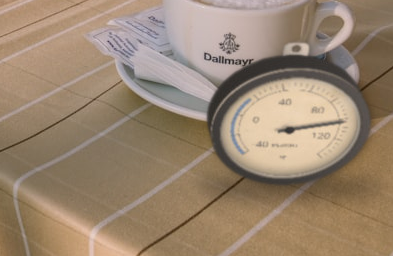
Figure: 100 °F
